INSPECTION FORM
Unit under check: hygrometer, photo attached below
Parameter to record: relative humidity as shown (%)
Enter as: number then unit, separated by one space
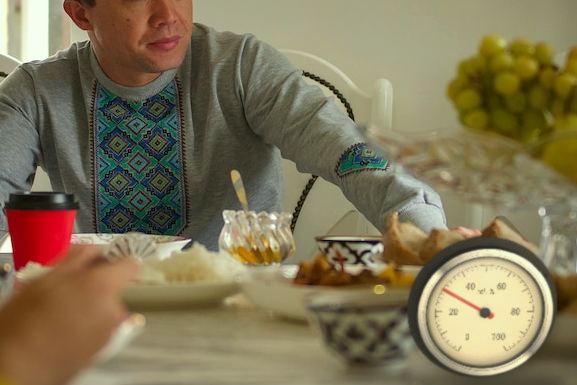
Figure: 30 %
